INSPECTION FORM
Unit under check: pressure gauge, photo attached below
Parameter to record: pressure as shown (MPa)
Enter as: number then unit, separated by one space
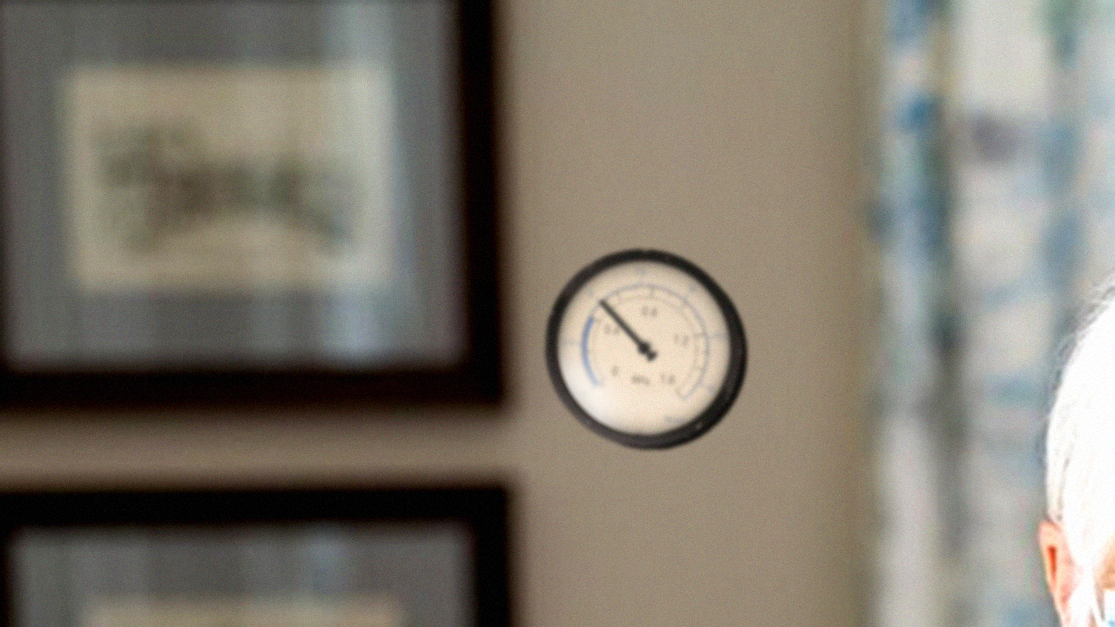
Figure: 0.5 MPa
